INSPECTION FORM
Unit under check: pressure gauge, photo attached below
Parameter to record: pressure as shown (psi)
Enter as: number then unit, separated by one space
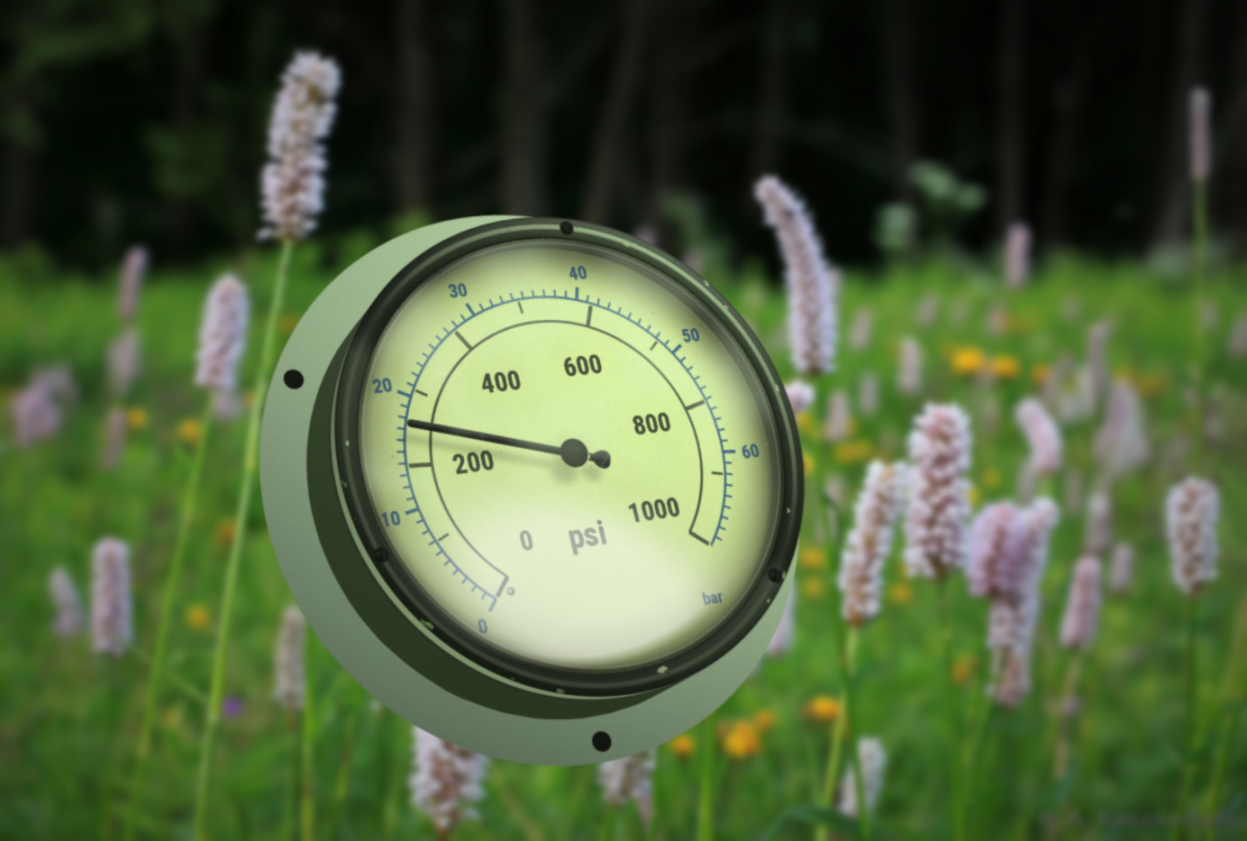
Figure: 250 psi
